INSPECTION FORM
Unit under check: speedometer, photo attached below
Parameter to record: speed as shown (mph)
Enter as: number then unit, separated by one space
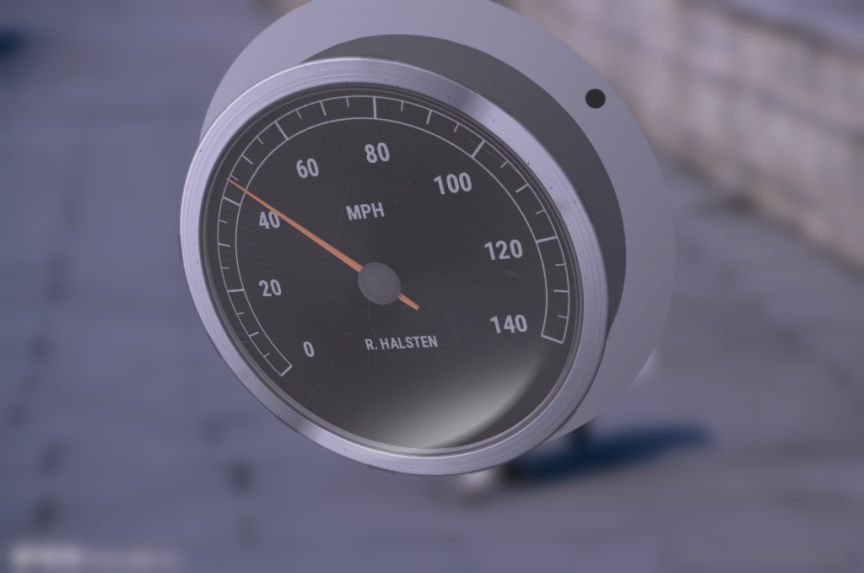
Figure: 45 mph
